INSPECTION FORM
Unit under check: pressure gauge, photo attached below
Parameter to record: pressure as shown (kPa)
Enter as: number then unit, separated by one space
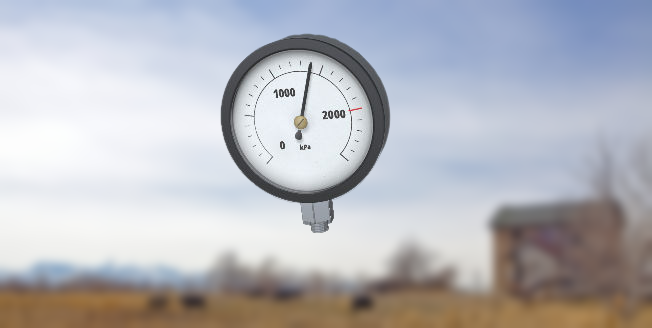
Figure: 1400 kPa
